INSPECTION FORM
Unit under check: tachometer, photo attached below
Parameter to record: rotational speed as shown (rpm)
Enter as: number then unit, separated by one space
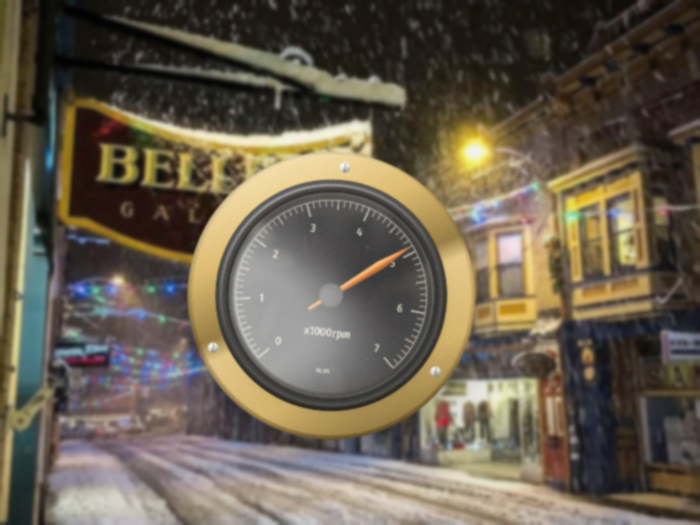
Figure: 4900 rpm
